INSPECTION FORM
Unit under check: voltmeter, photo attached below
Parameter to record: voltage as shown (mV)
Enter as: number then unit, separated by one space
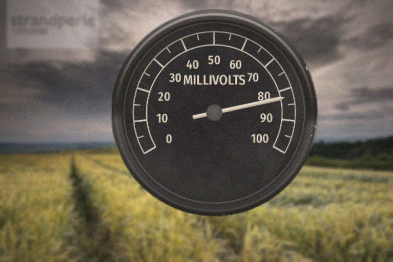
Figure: 82.5 mV
